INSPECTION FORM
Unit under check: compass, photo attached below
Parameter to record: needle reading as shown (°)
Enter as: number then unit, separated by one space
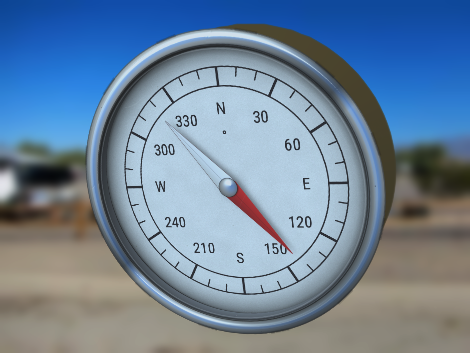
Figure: 140 °
